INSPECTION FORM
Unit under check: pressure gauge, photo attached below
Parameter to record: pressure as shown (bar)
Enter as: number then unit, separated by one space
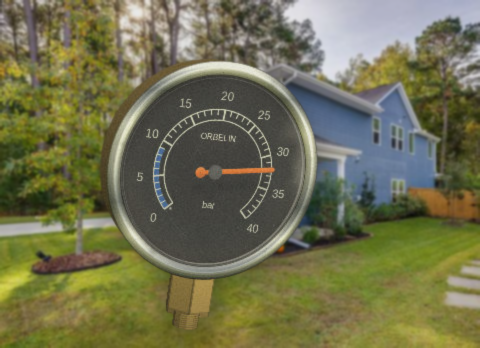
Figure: 32 bar
